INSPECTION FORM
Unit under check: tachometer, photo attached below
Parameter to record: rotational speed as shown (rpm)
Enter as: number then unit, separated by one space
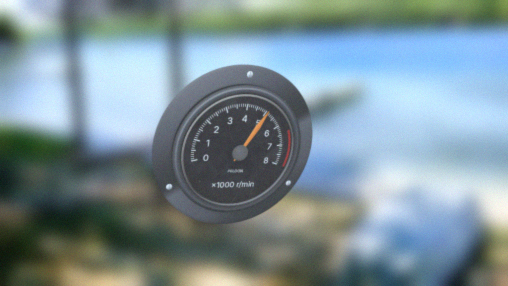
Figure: 5000 rpm
